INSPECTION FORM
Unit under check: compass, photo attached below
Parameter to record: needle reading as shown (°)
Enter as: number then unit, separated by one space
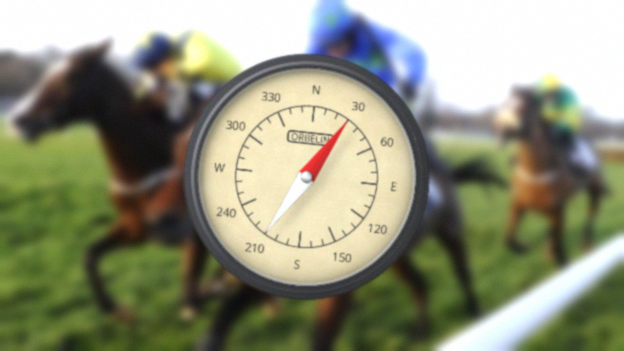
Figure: 30 °
